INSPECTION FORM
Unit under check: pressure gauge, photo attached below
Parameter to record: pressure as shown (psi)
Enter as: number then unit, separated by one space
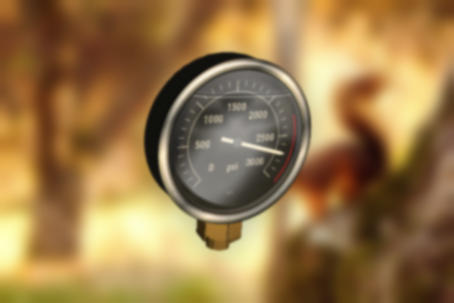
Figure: 2700 psi
